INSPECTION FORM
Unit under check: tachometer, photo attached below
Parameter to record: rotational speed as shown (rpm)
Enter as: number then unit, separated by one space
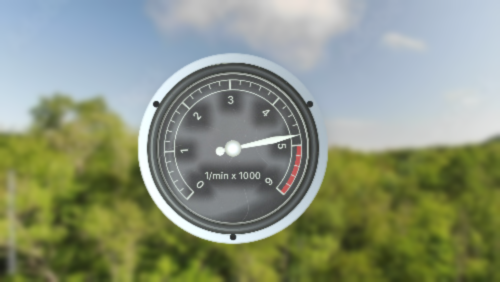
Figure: 4800 rpm
